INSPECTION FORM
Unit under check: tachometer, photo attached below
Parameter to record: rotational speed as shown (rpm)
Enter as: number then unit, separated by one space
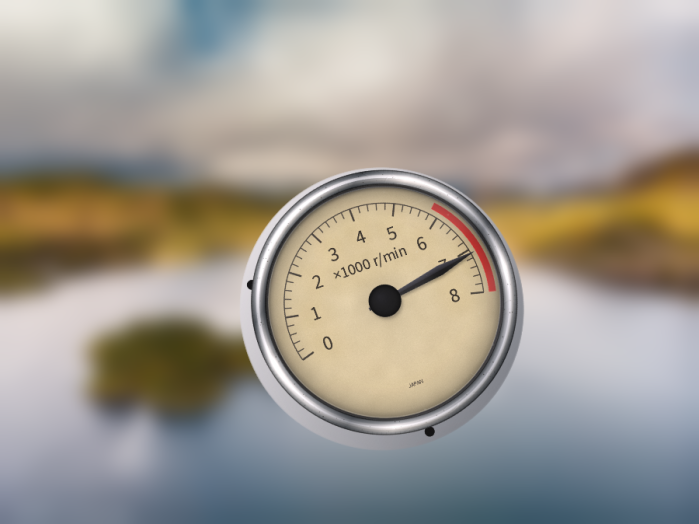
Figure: 7100 rpm
